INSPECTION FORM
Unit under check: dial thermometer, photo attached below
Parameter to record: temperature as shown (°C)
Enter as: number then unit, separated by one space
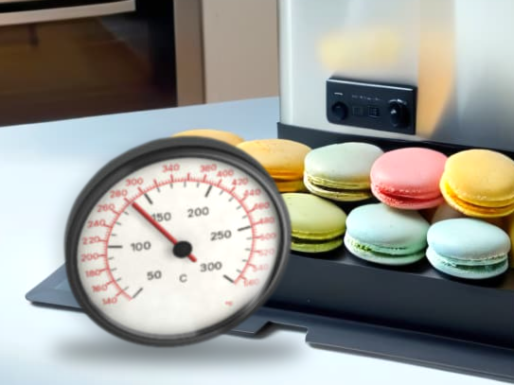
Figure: 140 °C
